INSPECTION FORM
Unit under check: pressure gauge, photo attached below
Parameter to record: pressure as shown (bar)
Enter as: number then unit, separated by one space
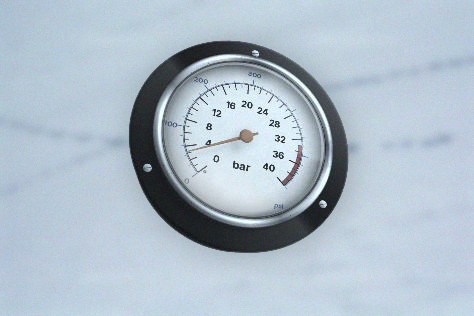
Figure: 3 bar
